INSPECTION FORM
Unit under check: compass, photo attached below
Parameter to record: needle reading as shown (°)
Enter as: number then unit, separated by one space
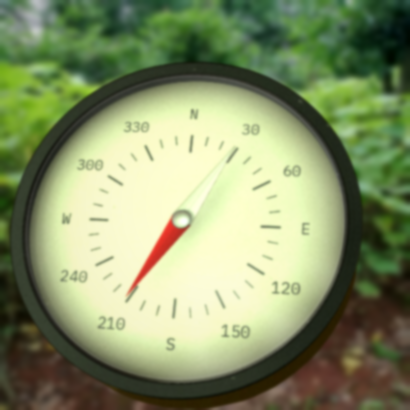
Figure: 210 °
